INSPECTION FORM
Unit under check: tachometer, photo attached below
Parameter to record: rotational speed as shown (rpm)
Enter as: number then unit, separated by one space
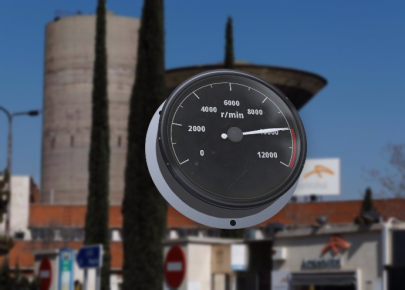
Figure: 10000 rpm
